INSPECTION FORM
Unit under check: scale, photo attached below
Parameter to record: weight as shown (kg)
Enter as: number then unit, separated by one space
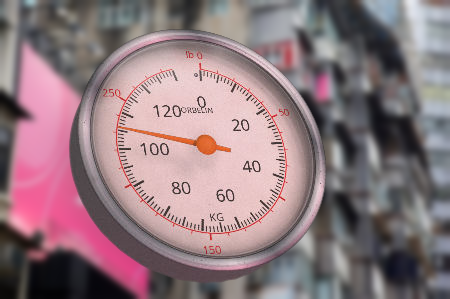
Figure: 105 kg
